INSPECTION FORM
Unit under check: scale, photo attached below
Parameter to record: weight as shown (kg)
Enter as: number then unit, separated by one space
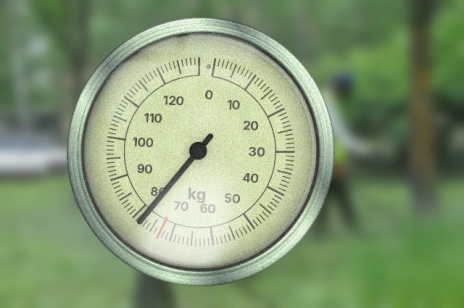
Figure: 78 kg
